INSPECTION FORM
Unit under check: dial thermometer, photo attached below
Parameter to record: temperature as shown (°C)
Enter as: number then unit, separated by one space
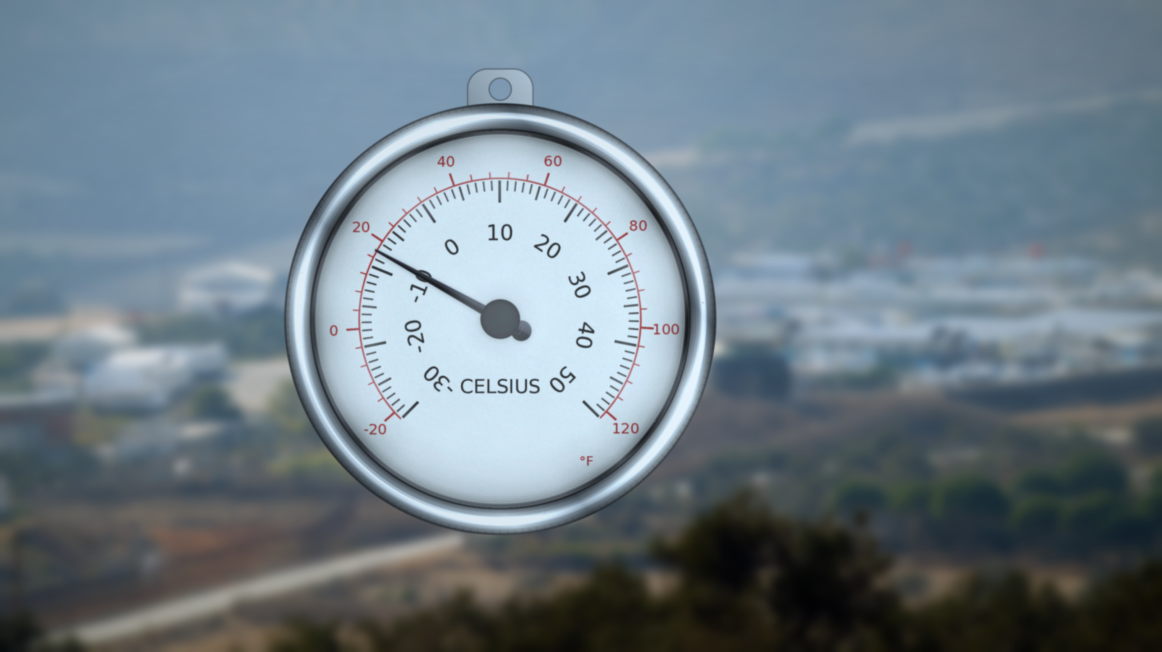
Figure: -8 °C
